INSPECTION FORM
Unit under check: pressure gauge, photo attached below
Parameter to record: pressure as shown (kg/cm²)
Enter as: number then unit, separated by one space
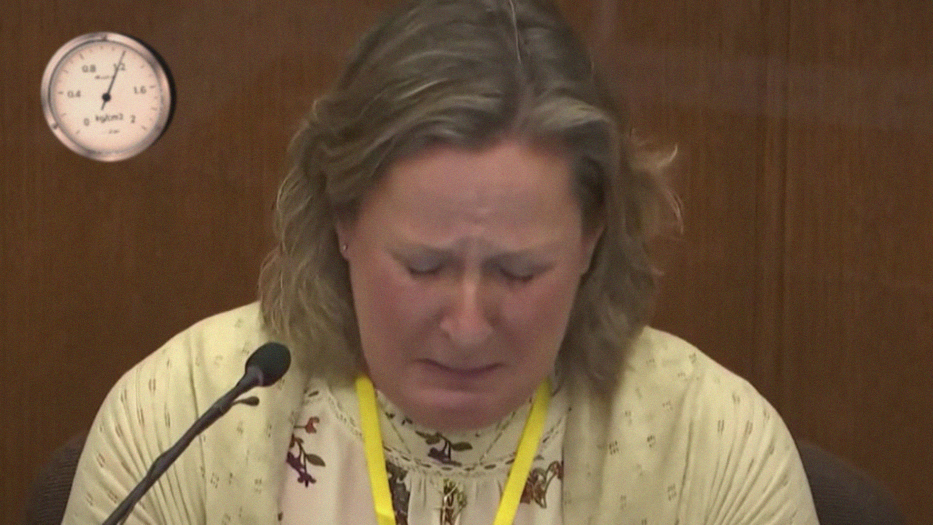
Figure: 1.2 kg/cm²
